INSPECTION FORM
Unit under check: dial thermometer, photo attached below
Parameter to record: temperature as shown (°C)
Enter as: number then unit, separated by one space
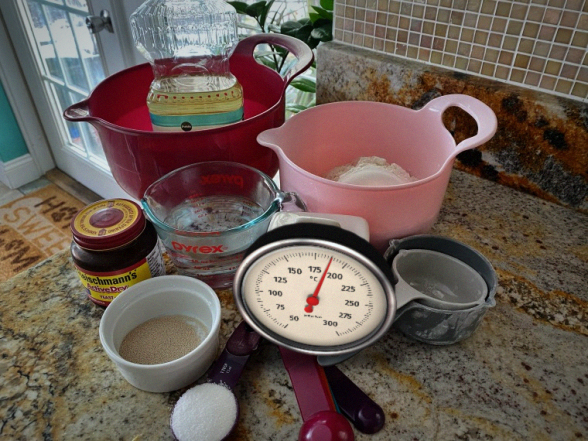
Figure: 187.5 °C
